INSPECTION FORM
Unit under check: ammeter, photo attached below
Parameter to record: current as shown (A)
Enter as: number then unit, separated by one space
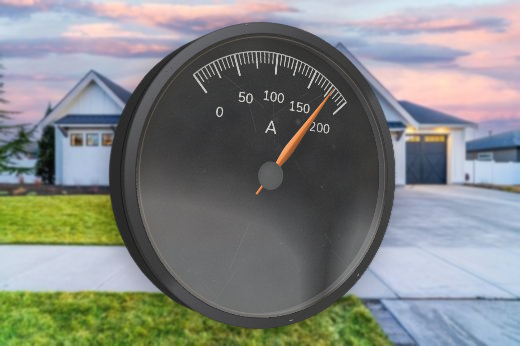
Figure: 175 A
